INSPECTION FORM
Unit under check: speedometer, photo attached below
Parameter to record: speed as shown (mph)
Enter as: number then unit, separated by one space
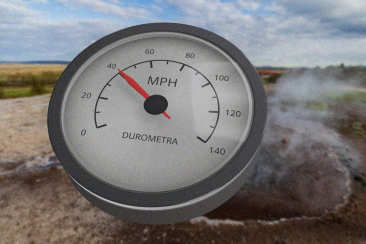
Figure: 40 mph
